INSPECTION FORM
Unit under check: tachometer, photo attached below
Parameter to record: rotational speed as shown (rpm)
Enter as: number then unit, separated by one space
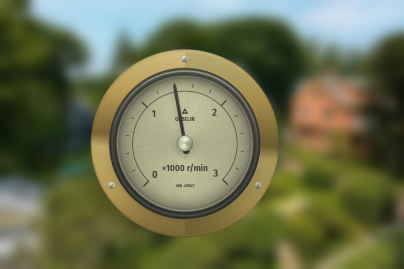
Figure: 1400 rpm
